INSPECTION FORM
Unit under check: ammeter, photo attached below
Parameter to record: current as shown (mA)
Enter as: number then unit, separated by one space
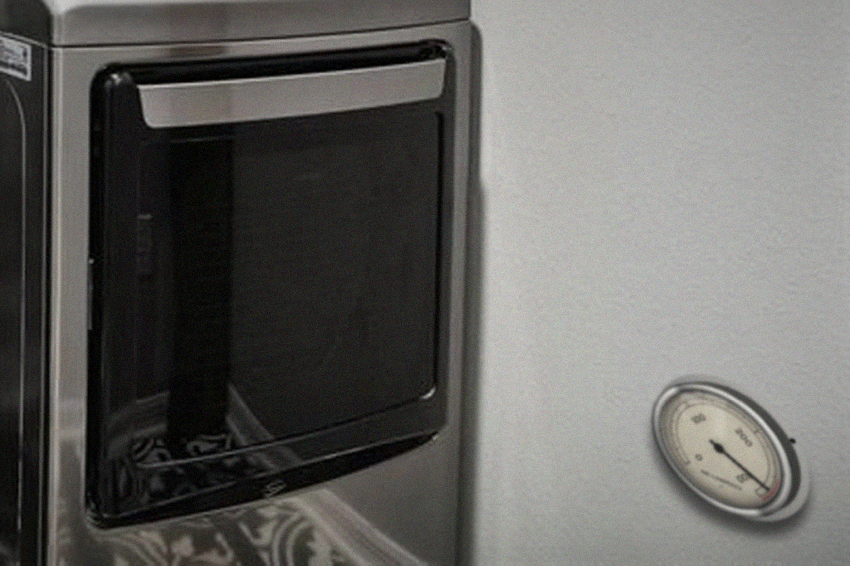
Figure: 280 mA
